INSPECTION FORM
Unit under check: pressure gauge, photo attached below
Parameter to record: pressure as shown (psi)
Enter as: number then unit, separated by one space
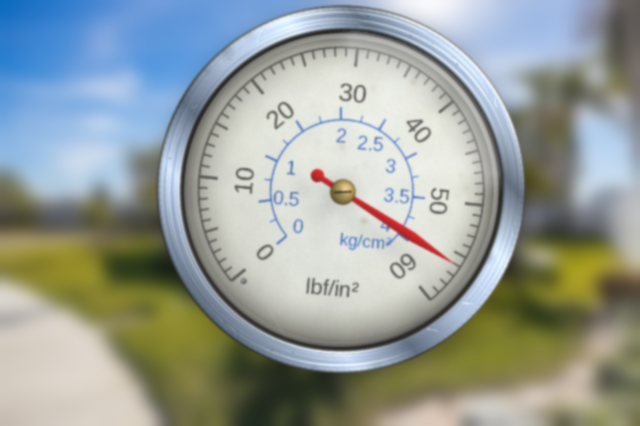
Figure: 56 psi
